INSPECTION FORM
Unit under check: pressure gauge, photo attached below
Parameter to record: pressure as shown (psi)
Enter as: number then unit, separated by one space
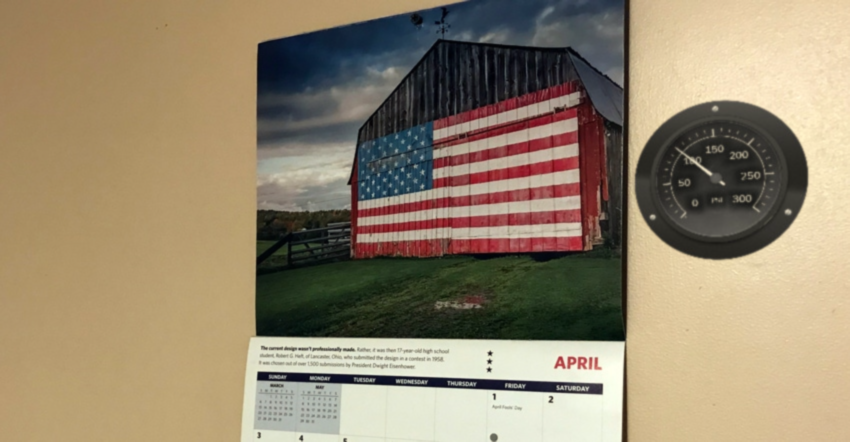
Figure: 100 psi
